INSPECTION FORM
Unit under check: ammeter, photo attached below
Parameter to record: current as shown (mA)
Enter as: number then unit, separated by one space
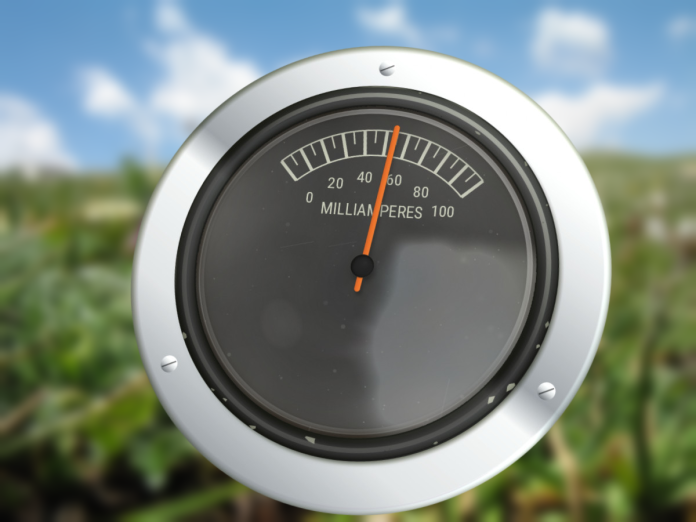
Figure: 55 mA
